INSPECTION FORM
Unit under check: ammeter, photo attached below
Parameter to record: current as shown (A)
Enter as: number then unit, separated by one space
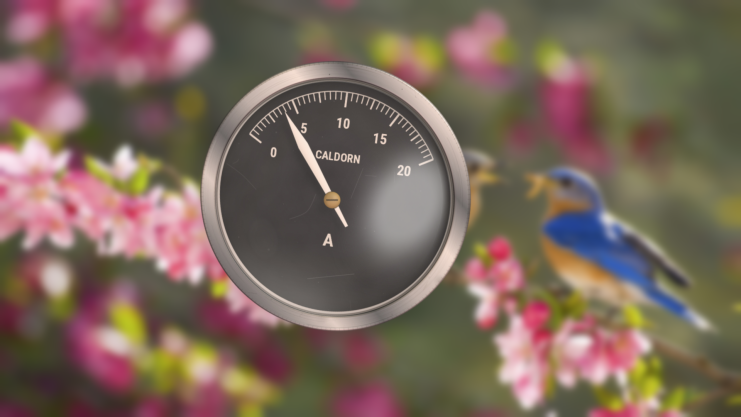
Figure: 4 A
